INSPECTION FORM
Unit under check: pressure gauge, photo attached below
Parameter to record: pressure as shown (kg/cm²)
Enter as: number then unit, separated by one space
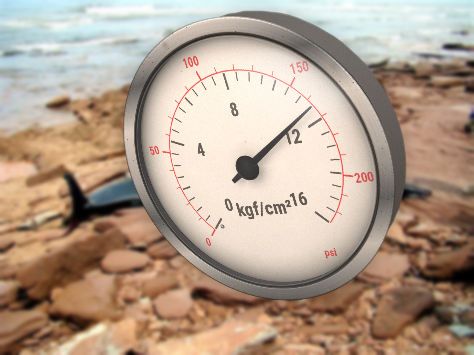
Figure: 11.5 kg/cm²
